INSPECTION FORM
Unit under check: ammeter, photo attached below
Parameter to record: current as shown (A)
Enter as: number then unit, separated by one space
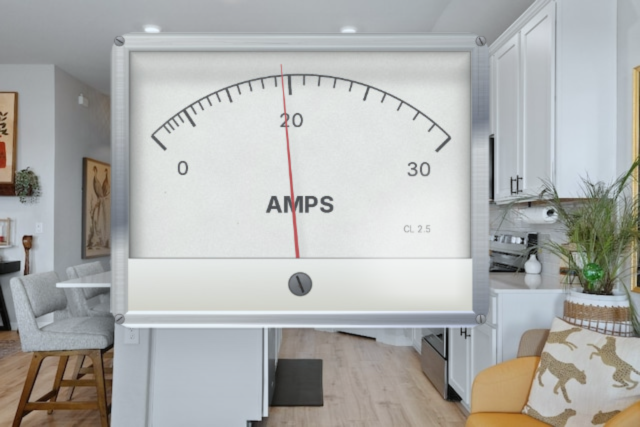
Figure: 19.5 A
